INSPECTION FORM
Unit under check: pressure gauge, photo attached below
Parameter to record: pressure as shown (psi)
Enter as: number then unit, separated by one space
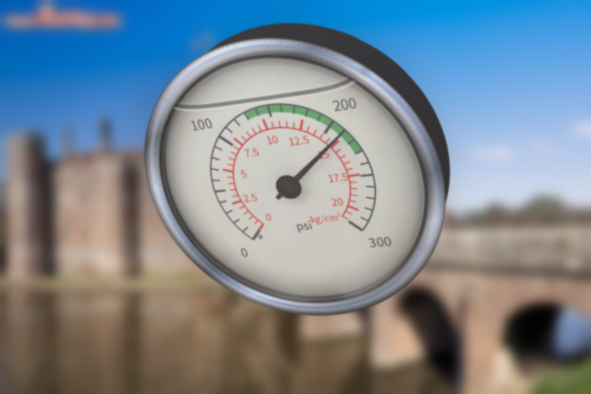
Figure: 210 psi
